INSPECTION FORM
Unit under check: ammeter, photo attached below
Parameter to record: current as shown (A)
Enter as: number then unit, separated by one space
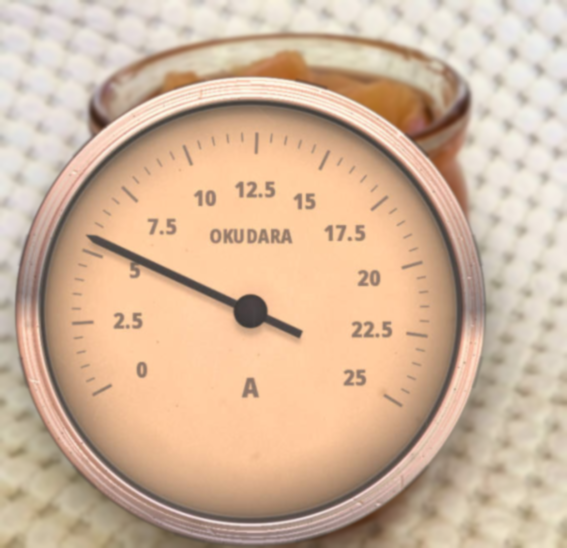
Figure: 5.5 A
